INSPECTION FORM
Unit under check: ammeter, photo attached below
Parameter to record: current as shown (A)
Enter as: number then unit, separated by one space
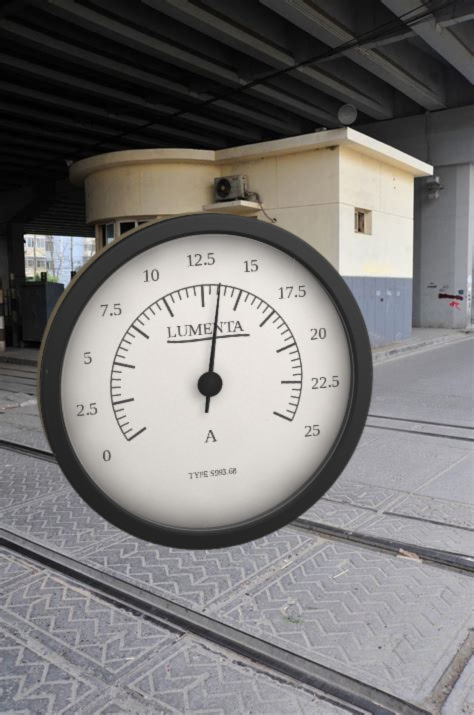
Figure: 13.5 A
